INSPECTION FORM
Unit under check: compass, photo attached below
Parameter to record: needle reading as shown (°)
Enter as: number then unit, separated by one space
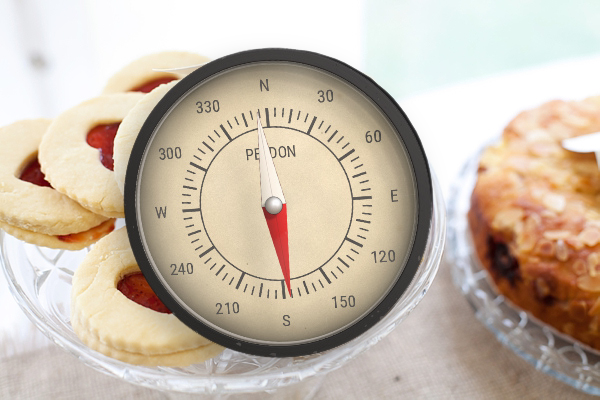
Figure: 175 °
